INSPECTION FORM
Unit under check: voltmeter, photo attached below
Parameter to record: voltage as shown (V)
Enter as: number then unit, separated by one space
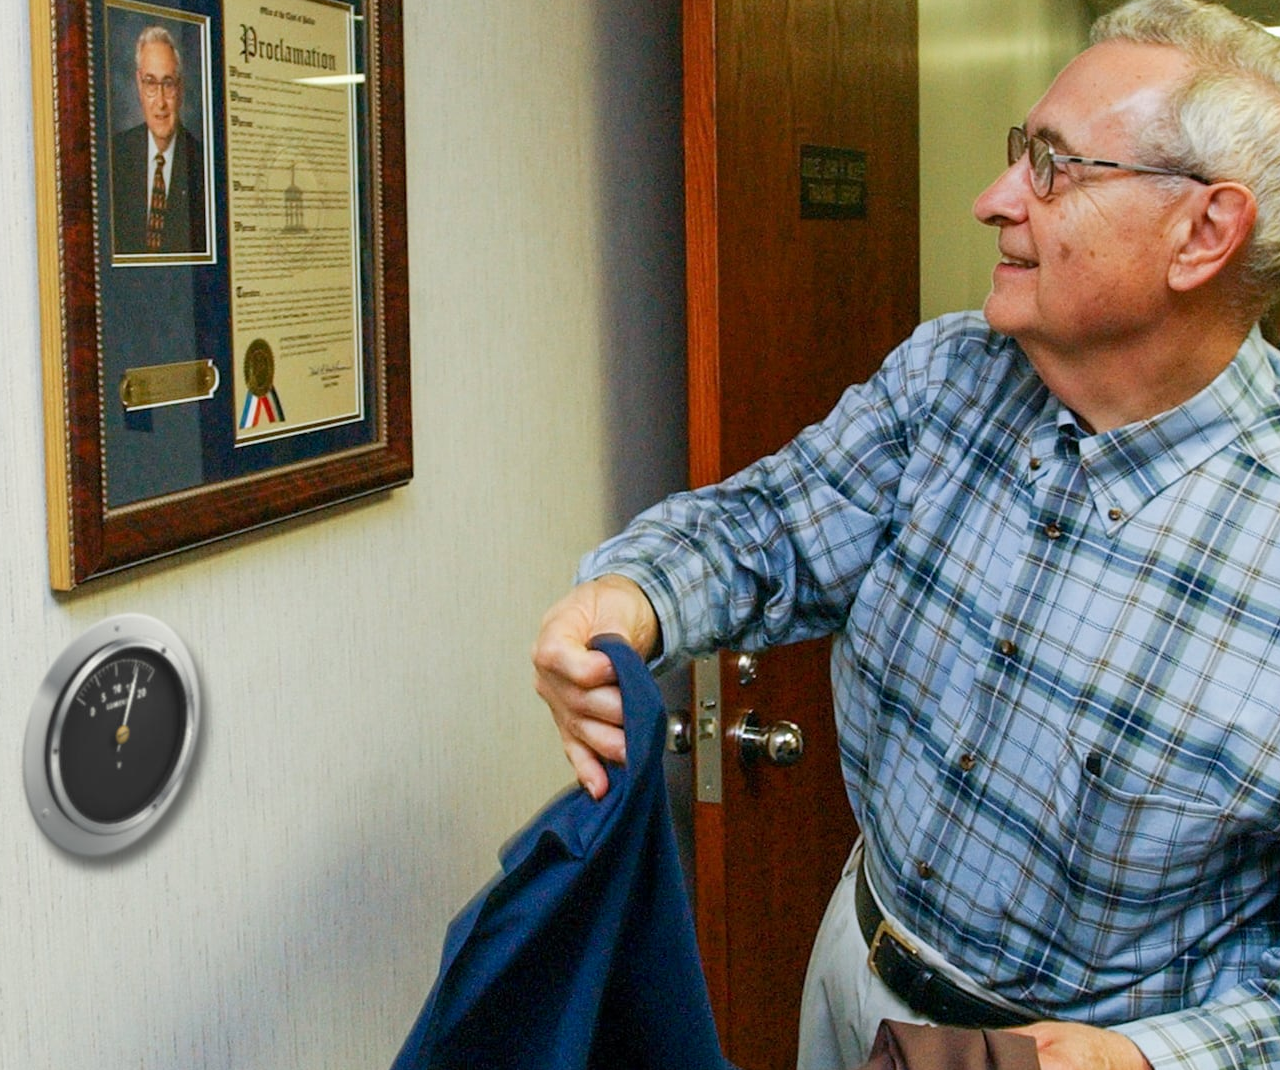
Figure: 15 V
